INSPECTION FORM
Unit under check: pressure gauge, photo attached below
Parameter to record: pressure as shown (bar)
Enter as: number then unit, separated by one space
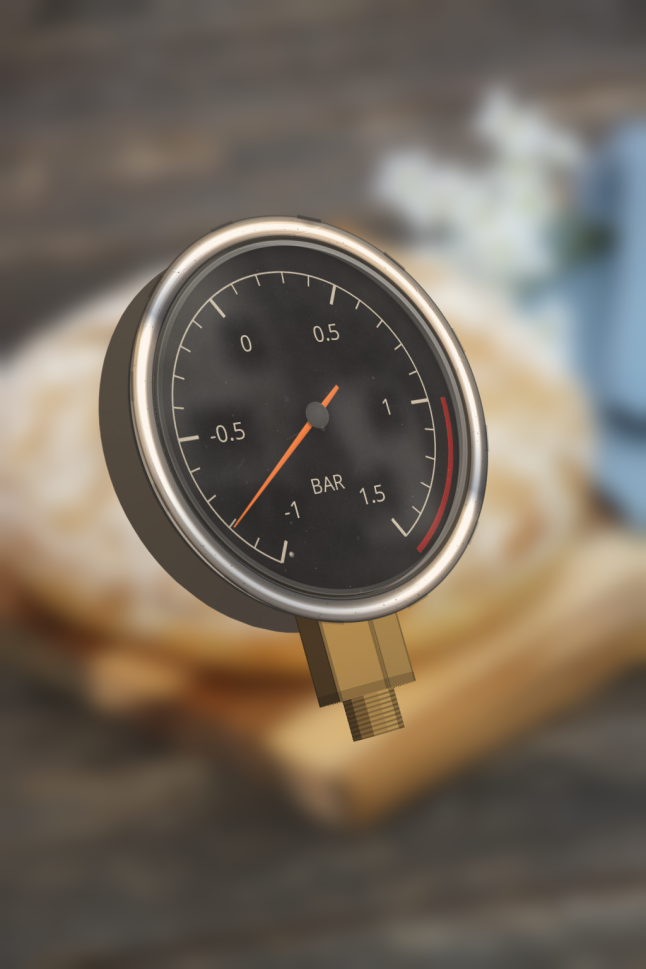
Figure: -0.8 bar
